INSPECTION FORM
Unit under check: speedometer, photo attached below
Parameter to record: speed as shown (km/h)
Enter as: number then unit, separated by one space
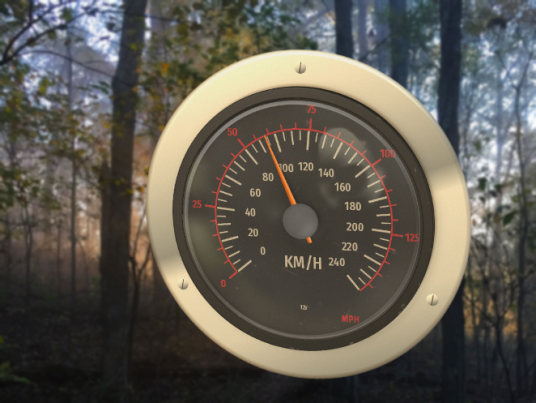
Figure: 95 km/h
